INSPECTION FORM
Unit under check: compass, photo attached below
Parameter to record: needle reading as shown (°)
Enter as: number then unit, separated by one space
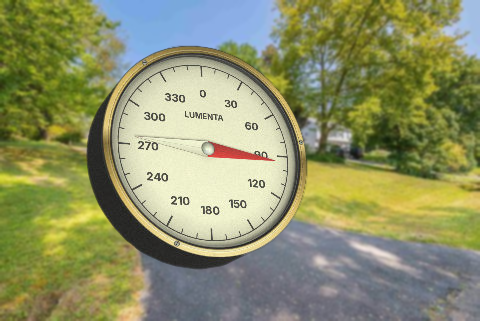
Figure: 95 °
